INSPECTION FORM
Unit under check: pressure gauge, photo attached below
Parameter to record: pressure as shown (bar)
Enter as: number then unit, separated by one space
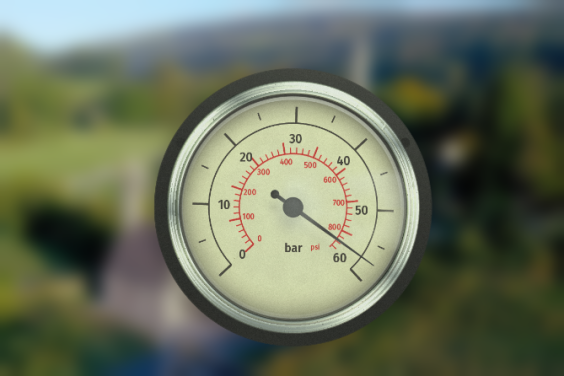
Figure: 57.5 bar
